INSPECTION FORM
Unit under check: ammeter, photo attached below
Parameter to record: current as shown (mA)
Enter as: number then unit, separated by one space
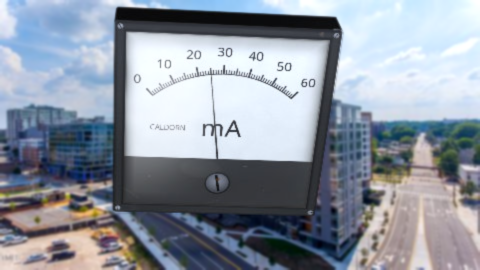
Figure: 25 mA
